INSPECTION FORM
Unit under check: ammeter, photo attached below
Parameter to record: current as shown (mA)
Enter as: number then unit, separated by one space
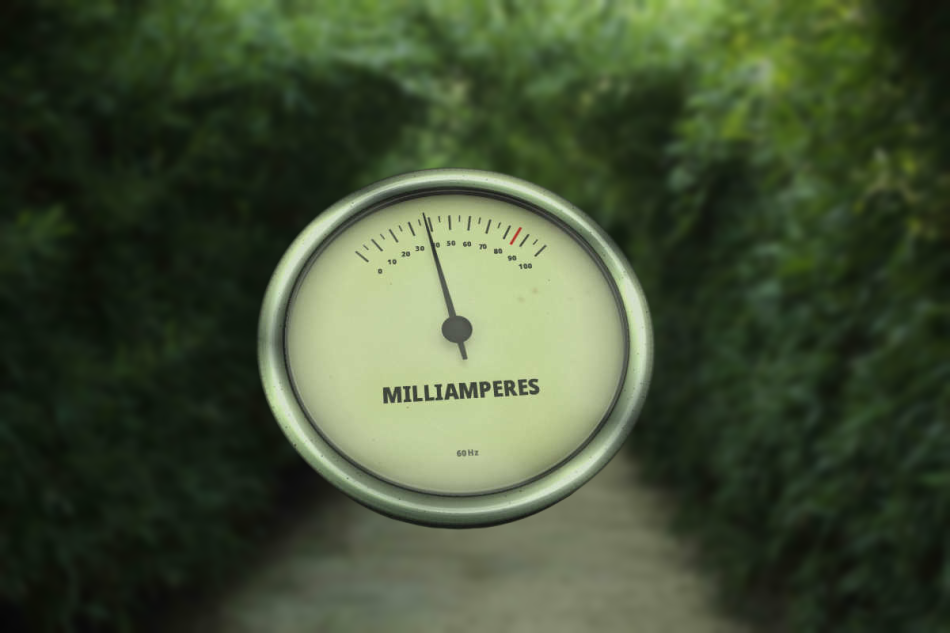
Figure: 37.5 mA
